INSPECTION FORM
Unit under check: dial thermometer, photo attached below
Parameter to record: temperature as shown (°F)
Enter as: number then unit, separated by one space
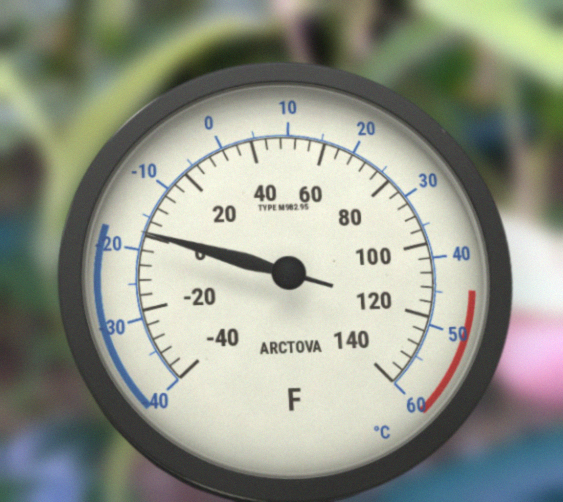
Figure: 0 °F
